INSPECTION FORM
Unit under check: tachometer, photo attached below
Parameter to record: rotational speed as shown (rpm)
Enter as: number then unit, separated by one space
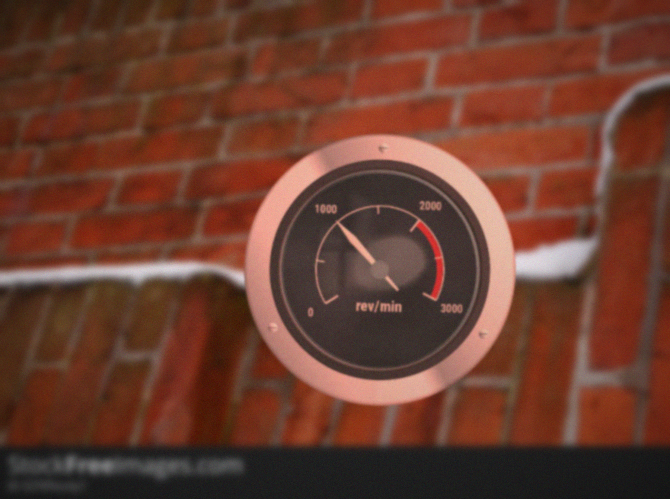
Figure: 1000 rpm
